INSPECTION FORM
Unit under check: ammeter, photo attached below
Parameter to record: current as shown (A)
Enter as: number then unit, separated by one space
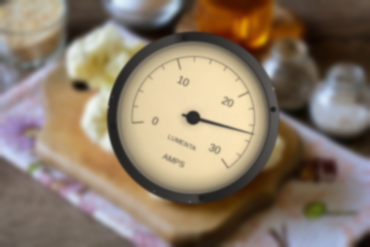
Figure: 25 A
